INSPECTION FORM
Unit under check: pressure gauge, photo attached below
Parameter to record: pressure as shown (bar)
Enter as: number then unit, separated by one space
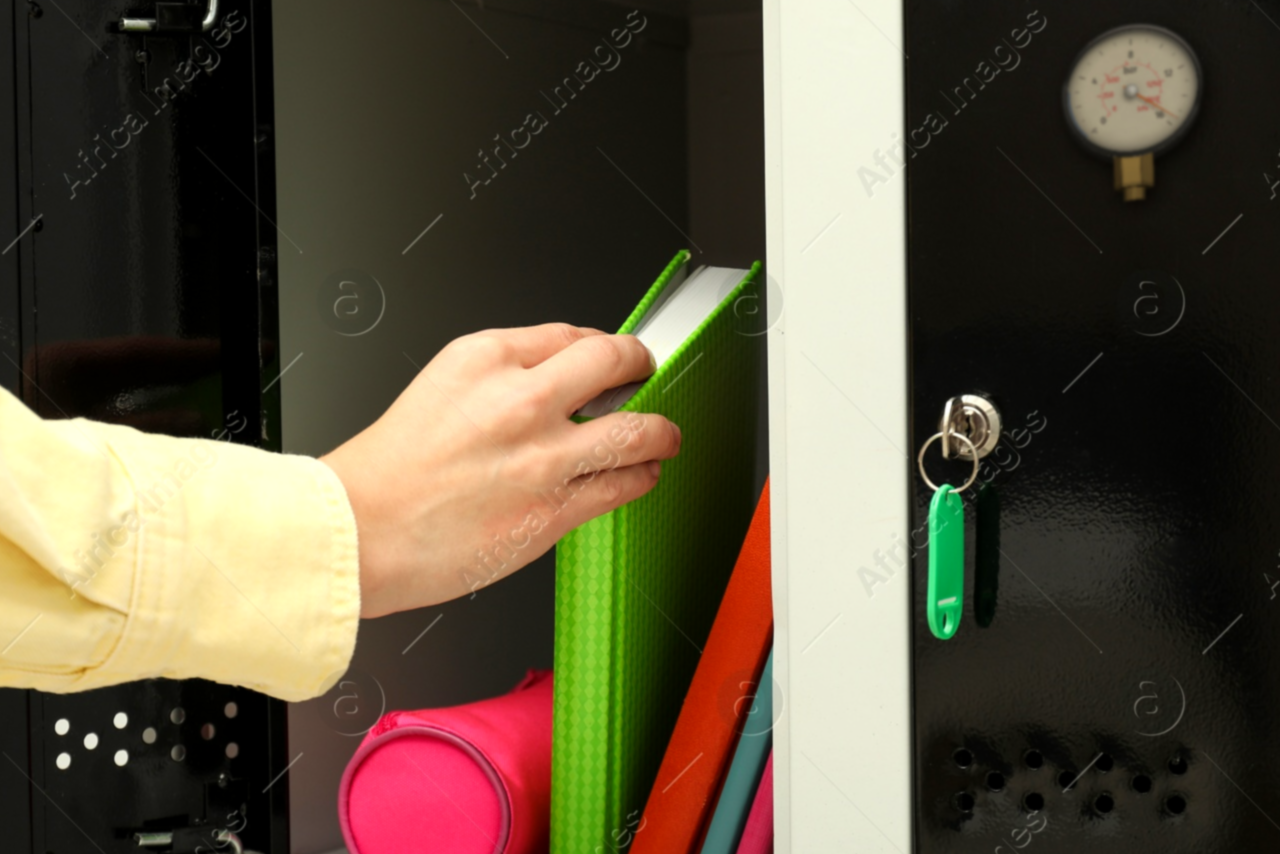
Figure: 15.5 bar
